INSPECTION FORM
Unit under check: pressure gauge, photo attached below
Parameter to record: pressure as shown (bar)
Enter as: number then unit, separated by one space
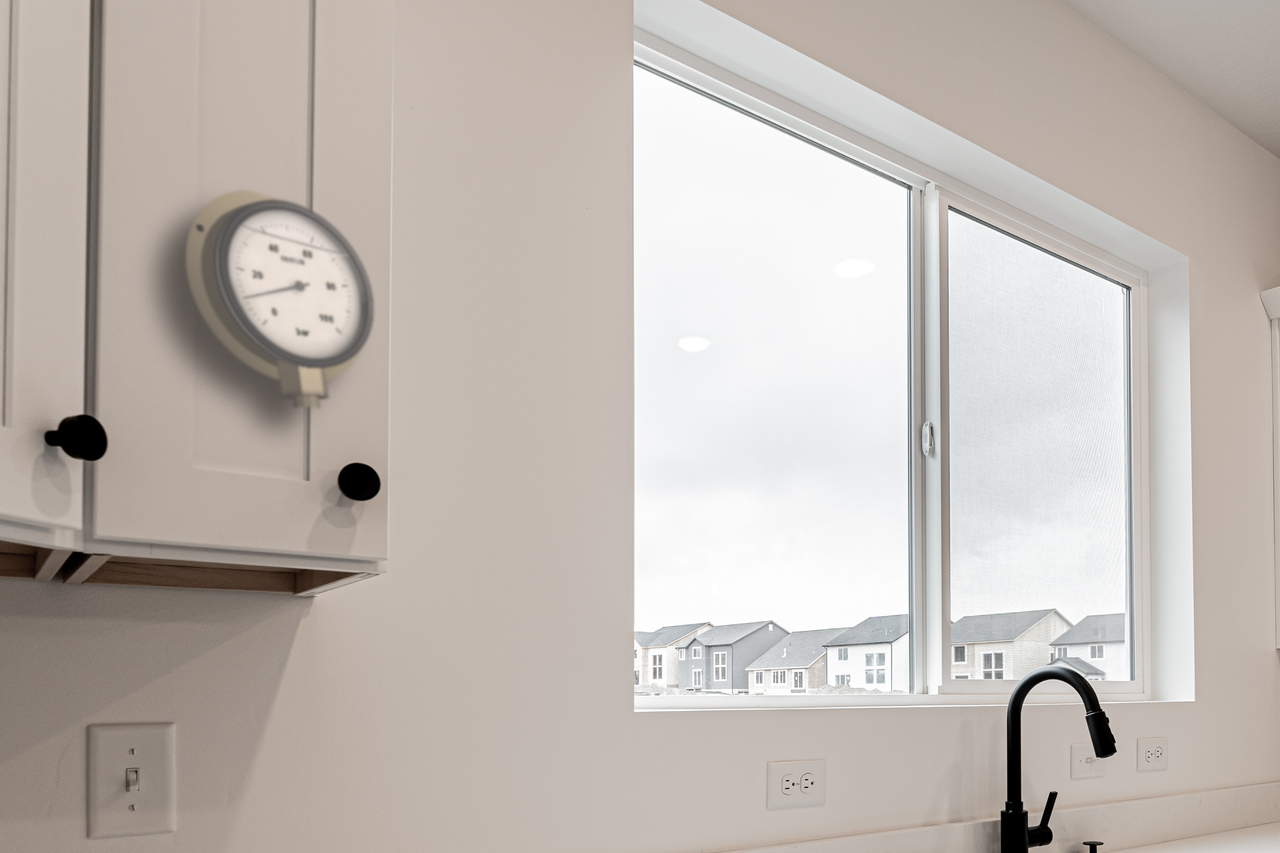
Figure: 10 bar
